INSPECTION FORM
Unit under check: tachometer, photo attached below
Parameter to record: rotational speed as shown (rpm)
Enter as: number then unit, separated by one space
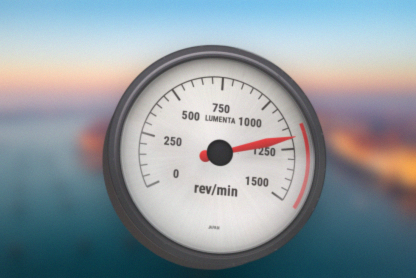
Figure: 1200 rpm
